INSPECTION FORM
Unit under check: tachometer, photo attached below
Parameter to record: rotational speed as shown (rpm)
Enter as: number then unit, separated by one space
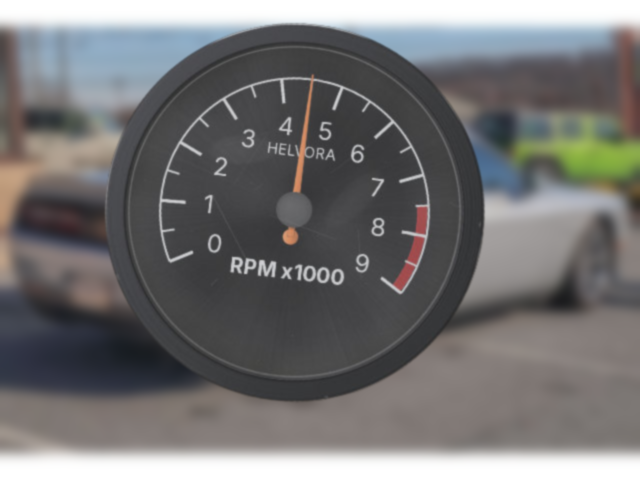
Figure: 4500 rpm
